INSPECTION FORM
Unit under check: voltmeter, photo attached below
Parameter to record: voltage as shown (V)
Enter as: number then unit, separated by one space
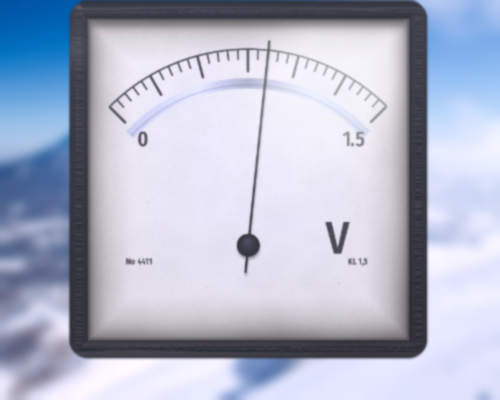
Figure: 0.85 V
